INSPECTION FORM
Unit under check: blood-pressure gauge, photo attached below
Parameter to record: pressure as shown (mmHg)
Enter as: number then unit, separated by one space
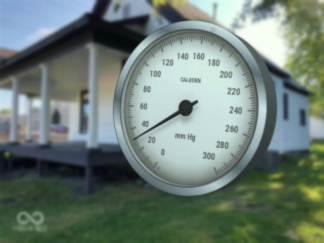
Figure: 30 mmHg
